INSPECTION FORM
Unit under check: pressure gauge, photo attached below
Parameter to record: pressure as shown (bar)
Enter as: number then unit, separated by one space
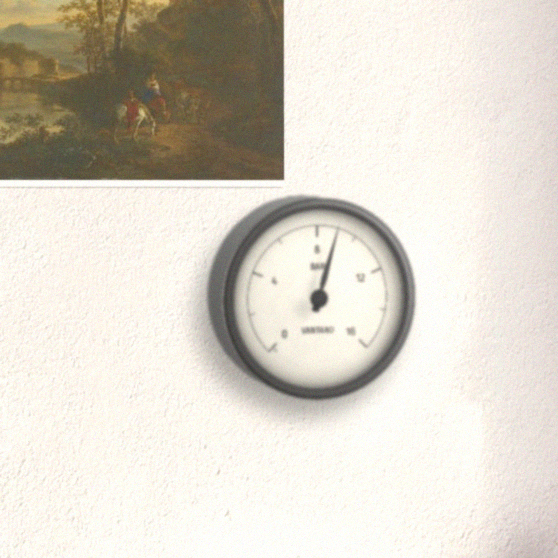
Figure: 9 bar
